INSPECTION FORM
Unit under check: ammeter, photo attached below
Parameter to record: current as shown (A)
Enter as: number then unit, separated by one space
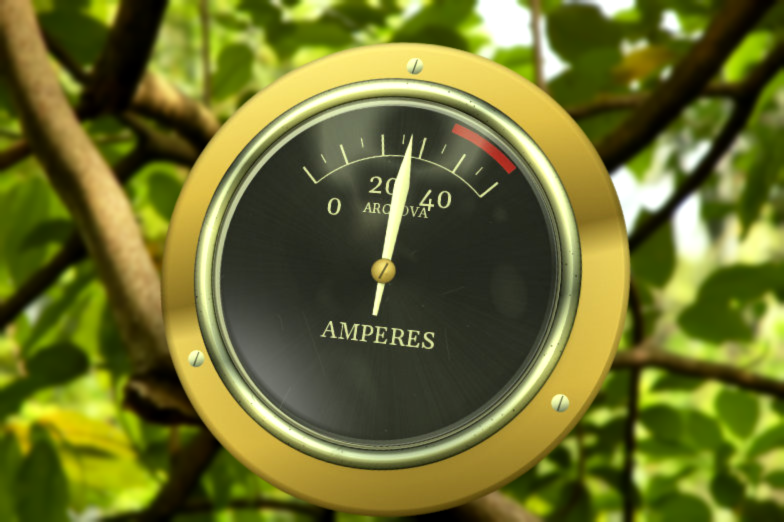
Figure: 27.5 A
